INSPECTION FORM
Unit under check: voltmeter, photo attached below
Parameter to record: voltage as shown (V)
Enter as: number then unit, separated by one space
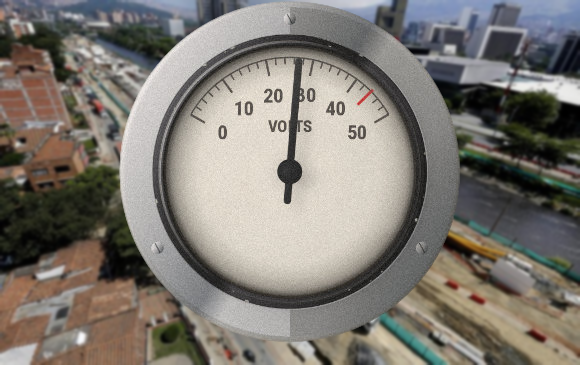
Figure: 27 V
